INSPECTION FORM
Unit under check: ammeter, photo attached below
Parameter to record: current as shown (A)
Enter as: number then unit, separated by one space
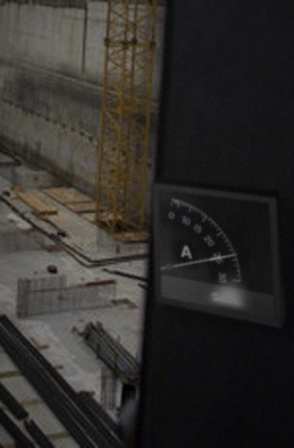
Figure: 25 A
